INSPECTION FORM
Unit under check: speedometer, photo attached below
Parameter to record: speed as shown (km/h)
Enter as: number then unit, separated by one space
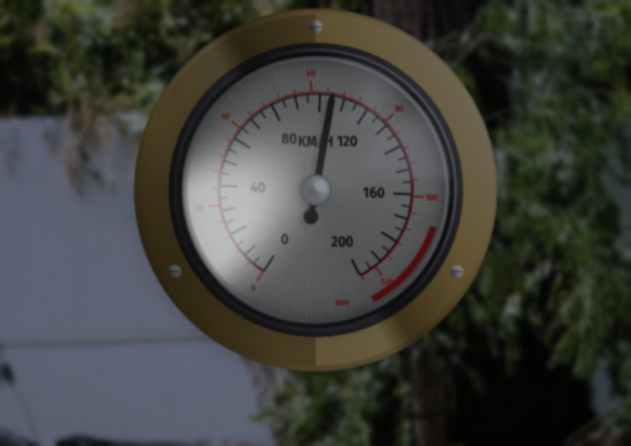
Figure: 105 km/h
